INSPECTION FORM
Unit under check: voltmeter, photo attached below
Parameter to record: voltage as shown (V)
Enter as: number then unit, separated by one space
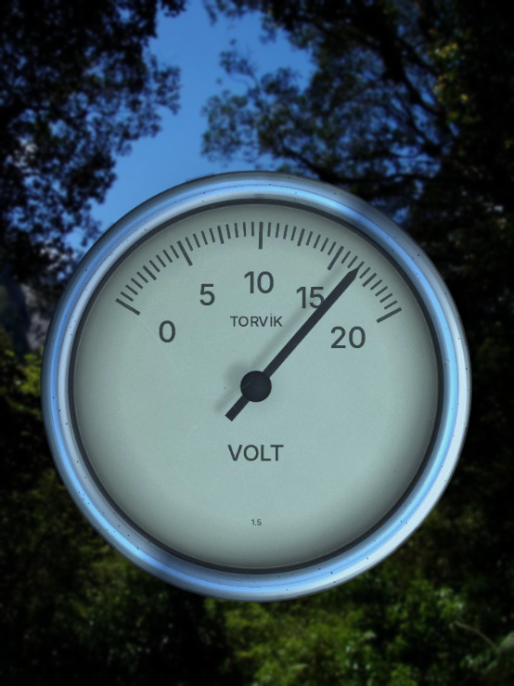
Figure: 16.5 V
